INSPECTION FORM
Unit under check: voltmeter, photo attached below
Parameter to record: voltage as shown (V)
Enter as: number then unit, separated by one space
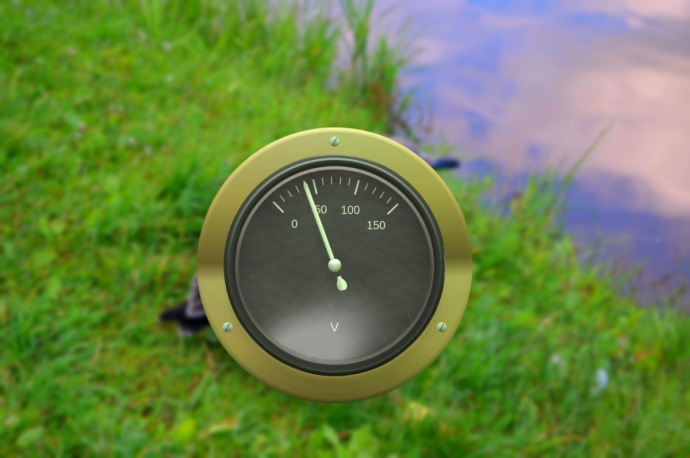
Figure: 40 V
